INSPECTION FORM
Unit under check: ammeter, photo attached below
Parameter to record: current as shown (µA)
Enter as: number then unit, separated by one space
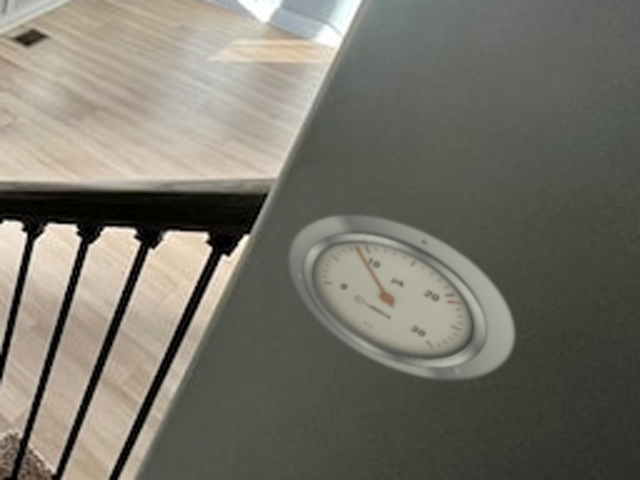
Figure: 9 µA
